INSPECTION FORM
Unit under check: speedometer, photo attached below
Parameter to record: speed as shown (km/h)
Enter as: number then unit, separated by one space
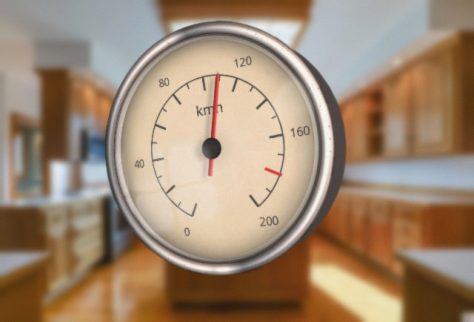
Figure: 110 km/h
